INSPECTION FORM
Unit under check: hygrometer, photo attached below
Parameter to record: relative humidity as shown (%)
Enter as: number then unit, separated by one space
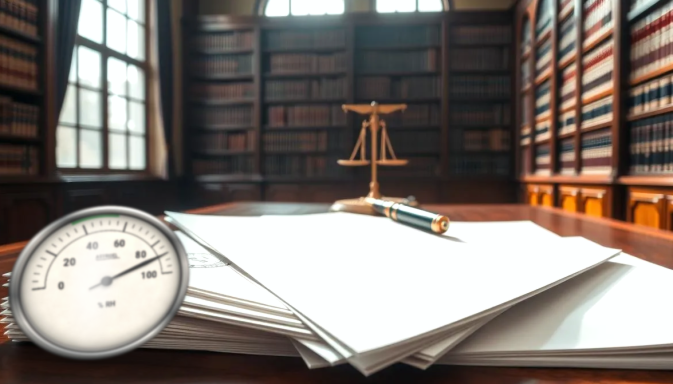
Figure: 88 %
